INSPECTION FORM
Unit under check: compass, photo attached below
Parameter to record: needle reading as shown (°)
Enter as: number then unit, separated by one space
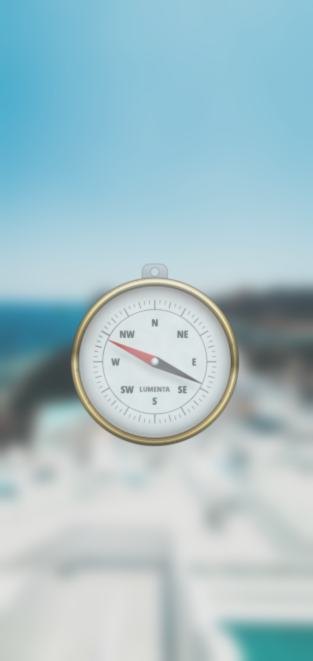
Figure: 295 °
